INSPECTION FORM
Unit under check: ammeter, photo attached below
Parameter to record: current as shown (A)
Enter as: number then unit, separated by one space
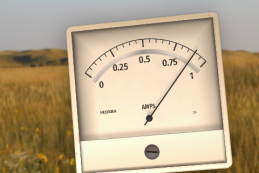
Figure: 0.9 A
